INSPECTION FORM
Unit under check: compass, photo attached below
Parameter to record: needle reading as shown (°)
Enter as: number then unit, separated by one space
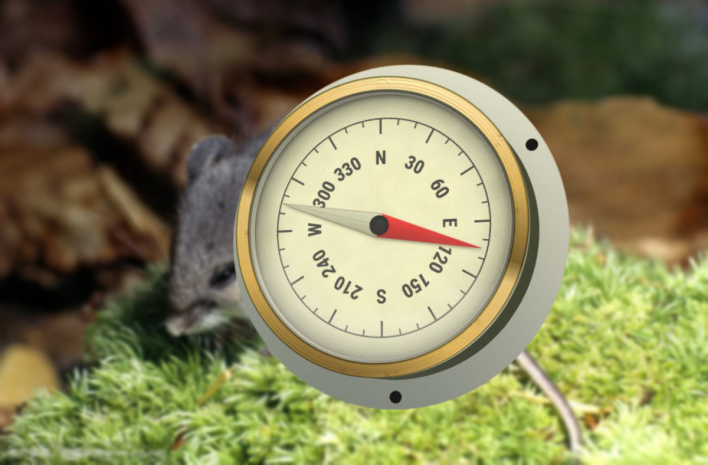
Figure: 105 °
